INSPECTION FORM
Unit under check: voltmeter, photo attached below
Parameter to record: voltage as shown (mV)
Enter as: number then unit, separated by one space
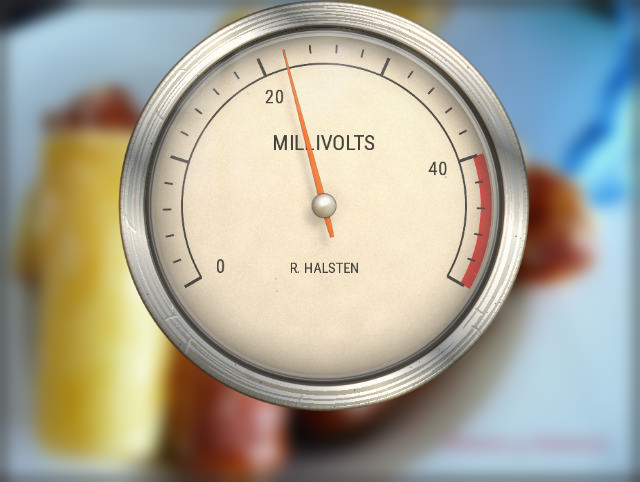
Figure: 22 mV
